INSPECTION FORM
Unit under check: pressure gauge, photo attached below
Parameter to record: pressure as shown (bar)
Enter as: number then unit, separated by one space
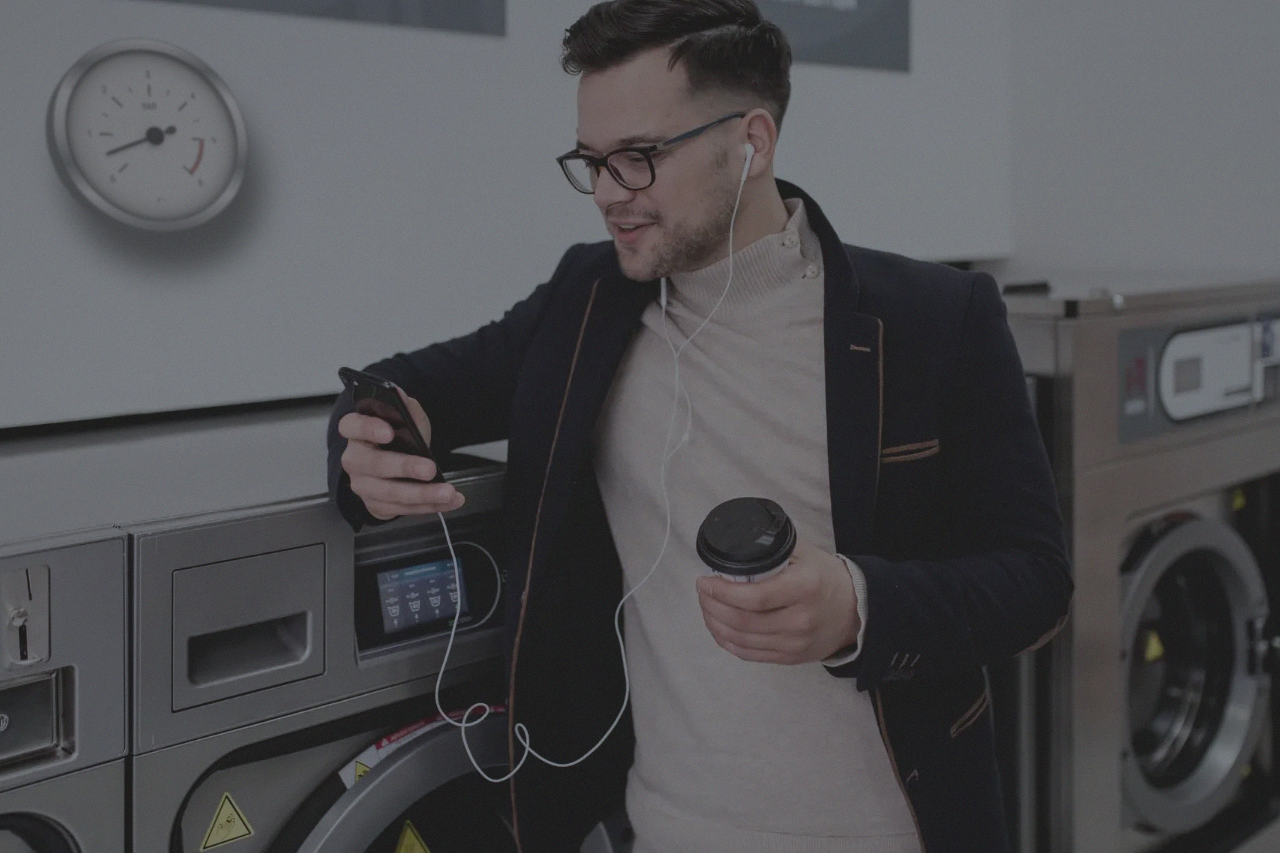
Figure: 0.5 bar
